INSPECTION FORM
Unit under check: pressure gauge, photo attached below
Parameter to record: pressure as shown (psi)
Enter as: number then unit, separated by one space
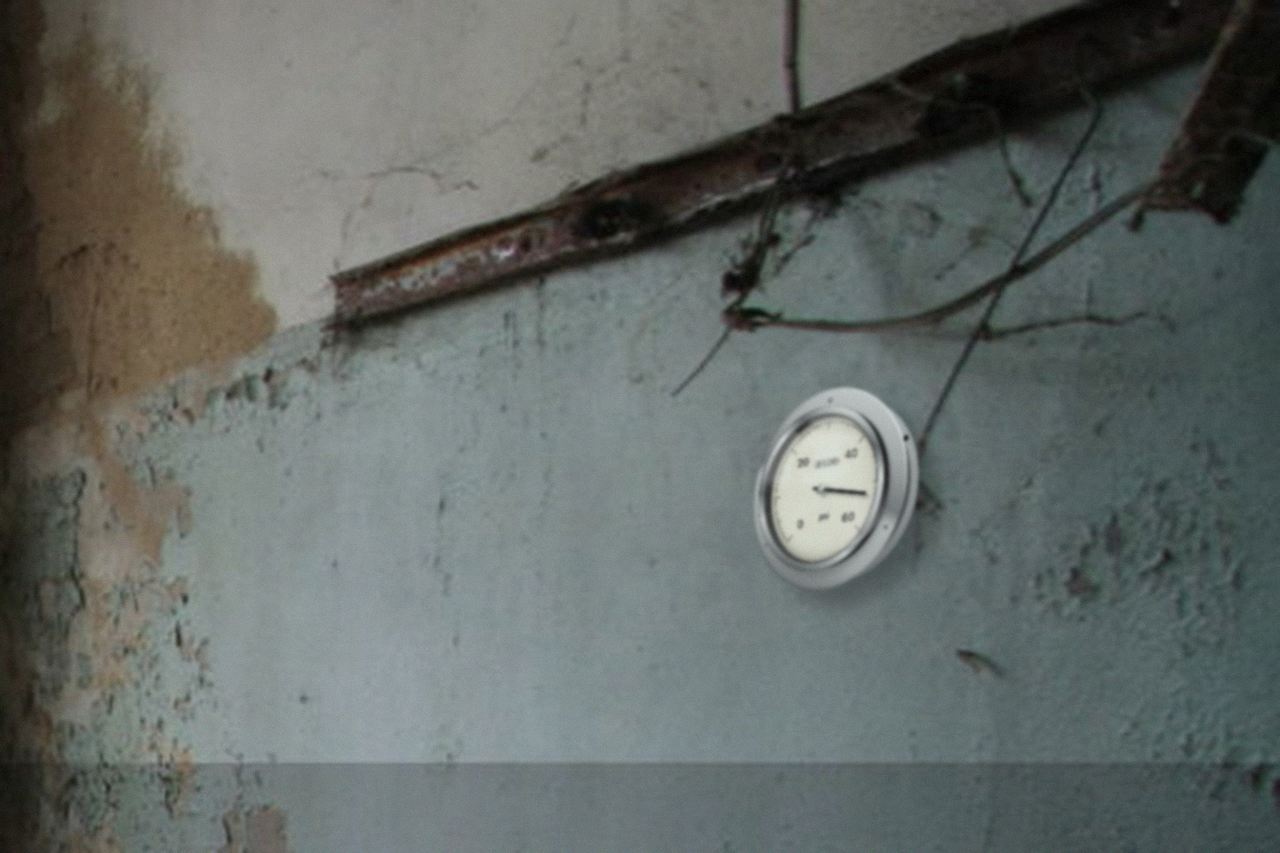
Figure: 52.5 psi
